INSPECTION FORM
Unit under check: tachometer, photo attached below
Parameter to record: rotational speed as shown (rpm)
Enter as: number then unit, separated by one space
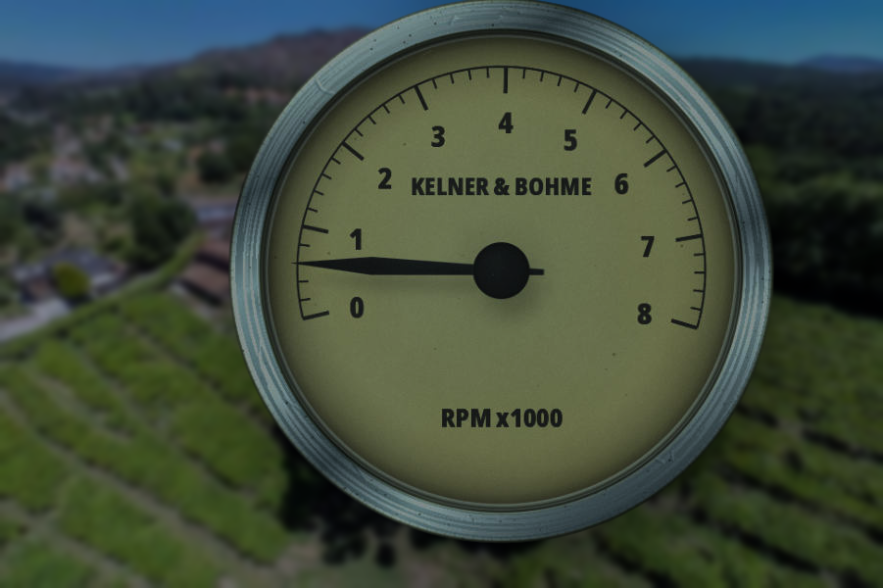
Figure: 600 rpm
